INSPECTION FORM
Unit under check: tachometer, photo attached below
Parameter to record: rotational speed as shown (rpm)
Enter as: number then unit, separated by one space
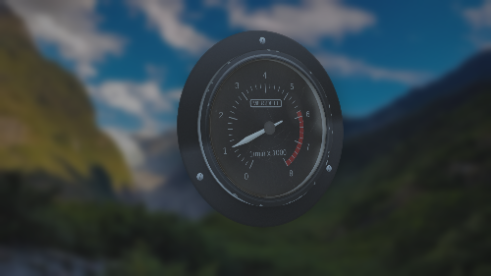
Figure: 1000 rpm
